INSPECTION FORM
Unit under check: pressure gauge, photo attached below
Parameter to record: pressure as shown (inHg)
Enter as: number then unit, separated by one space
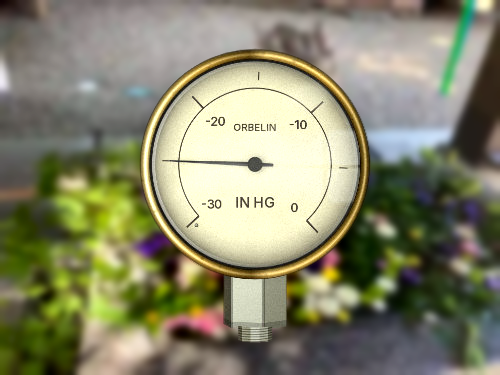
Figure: -25 inHg
